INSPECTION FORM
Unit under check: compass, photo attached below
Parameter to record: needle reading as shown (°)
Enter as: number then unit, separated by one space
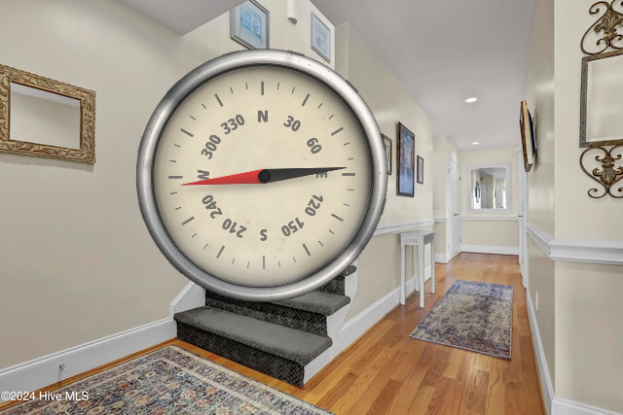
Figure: 265 °
